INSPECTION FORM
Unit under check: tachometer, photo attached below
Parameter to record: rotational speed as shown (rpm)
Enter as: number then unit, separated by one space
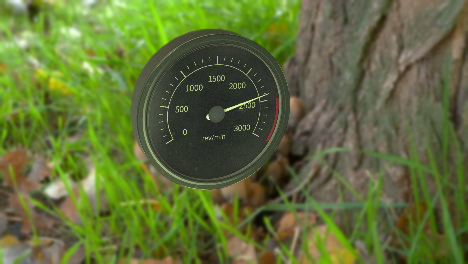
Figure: 2400 rpm
